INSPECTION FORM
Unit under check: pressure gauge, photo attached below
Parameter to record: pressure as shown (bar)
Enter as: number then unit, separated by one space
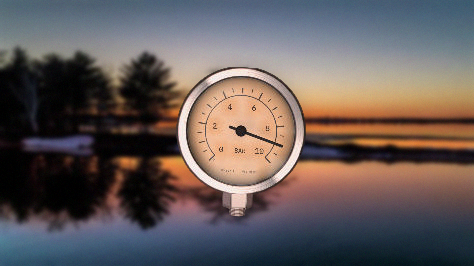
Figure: 9 bar
